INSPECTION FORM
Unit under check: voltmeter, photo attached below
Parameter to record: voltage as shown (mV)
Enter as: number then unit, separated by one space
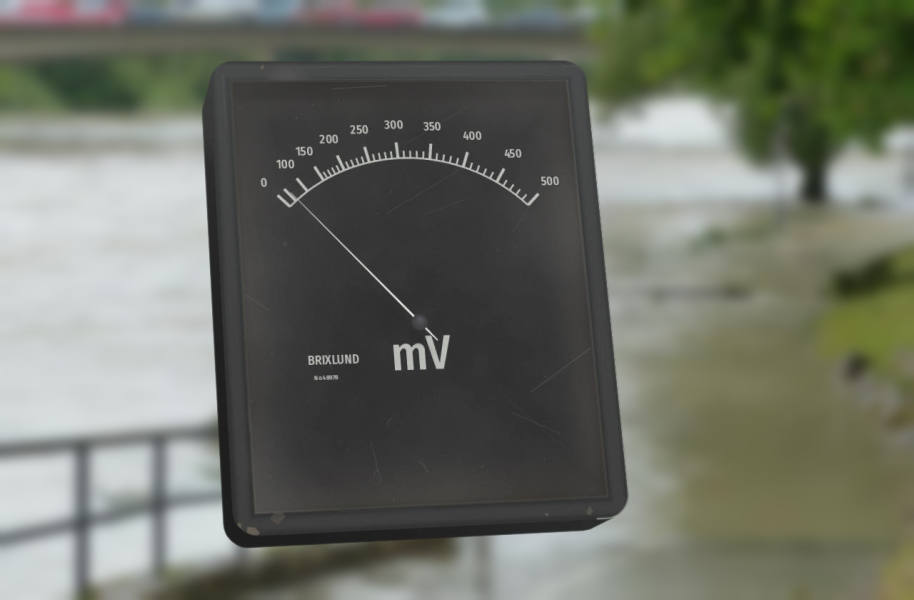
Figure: 50 mV
